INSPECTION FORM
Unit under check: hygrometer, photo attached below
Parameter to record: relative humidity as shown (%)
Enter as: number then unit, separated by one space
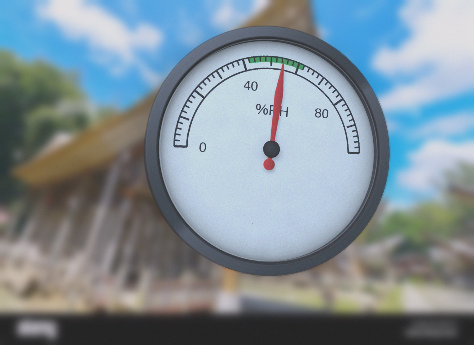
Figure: 54 %
